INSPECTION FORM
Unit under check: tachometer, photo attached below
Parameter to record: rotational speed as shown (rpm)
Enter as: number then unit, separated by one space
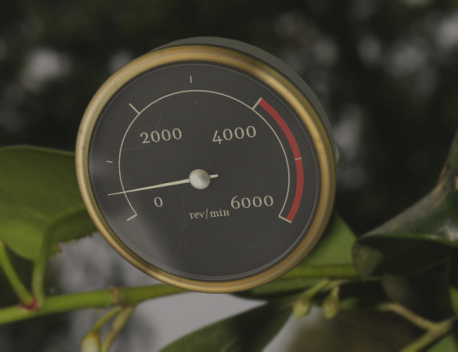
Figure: 500 rpm
